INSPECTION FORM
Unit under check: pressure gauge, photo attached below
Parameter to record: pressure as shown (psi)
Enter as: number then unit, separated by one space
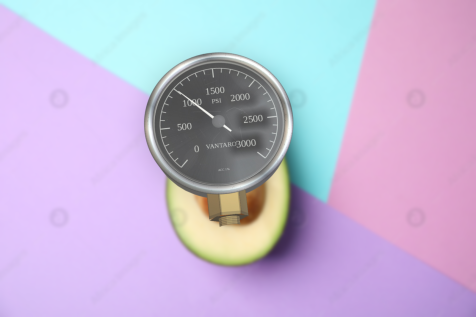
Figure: 1000 psi
